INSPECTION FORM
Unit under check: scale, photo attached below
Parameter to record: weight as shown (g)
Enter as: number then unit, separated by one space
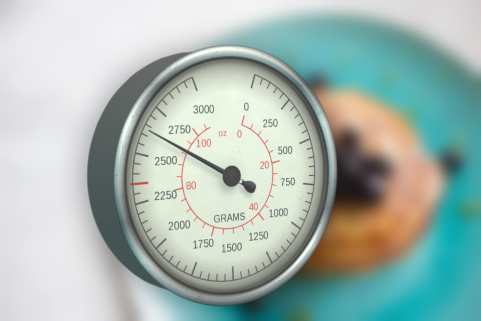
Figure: 2625 g
